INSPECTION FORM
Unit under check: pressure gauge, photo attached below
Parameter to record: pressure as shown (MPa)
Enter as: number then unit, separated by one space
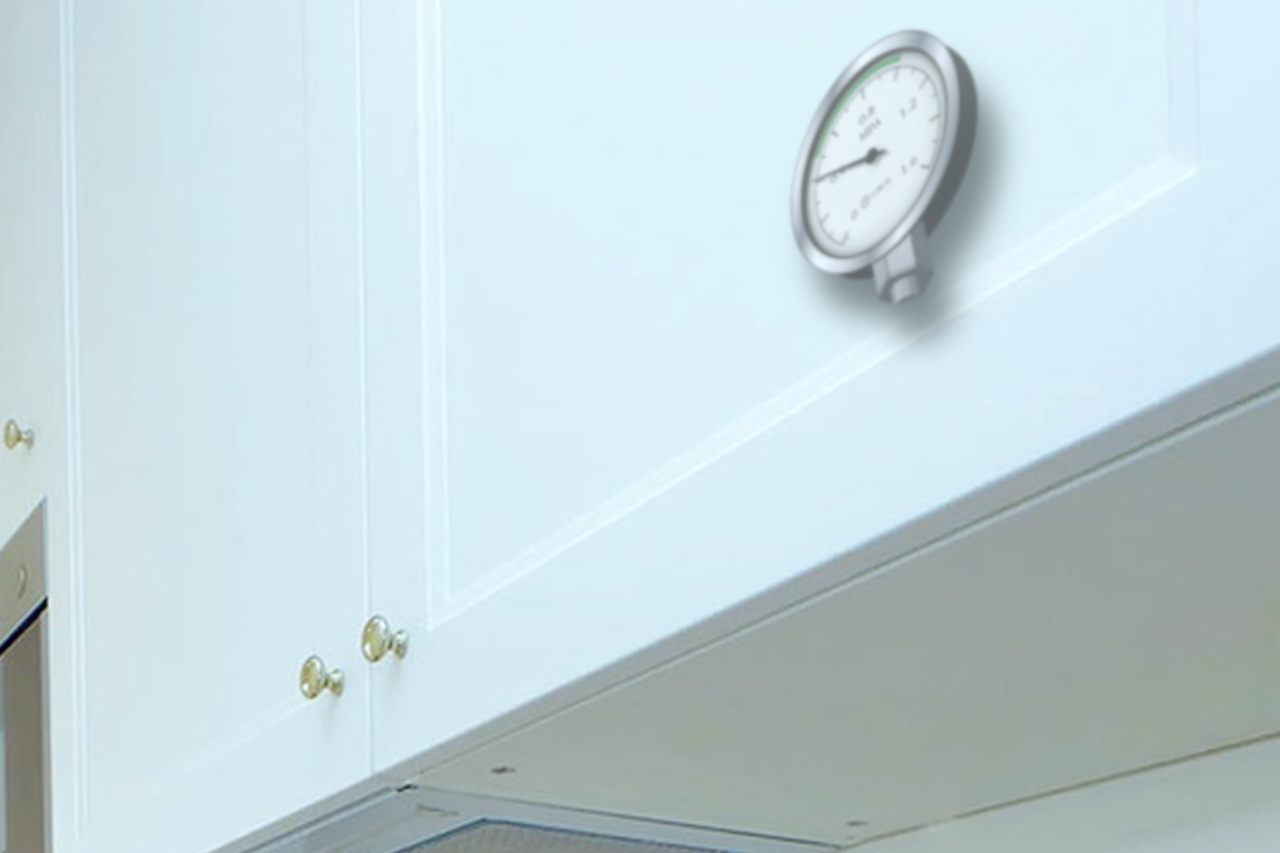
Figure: 0.4 MPa
